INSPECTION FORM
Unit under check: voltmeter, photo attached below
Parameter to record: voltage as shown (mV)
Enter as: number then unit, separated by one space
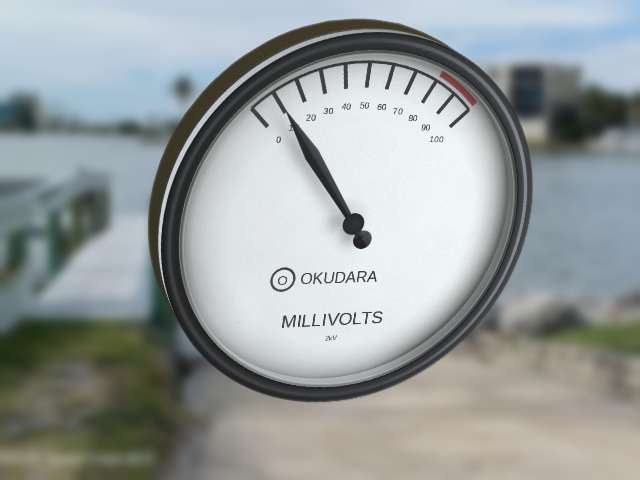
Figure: 10 mV
